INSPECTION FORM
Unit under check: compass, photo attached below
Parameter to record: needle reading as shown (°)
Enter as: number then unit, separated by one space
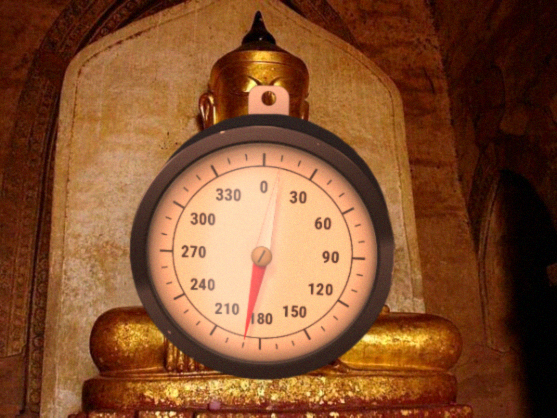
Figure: 190 °
